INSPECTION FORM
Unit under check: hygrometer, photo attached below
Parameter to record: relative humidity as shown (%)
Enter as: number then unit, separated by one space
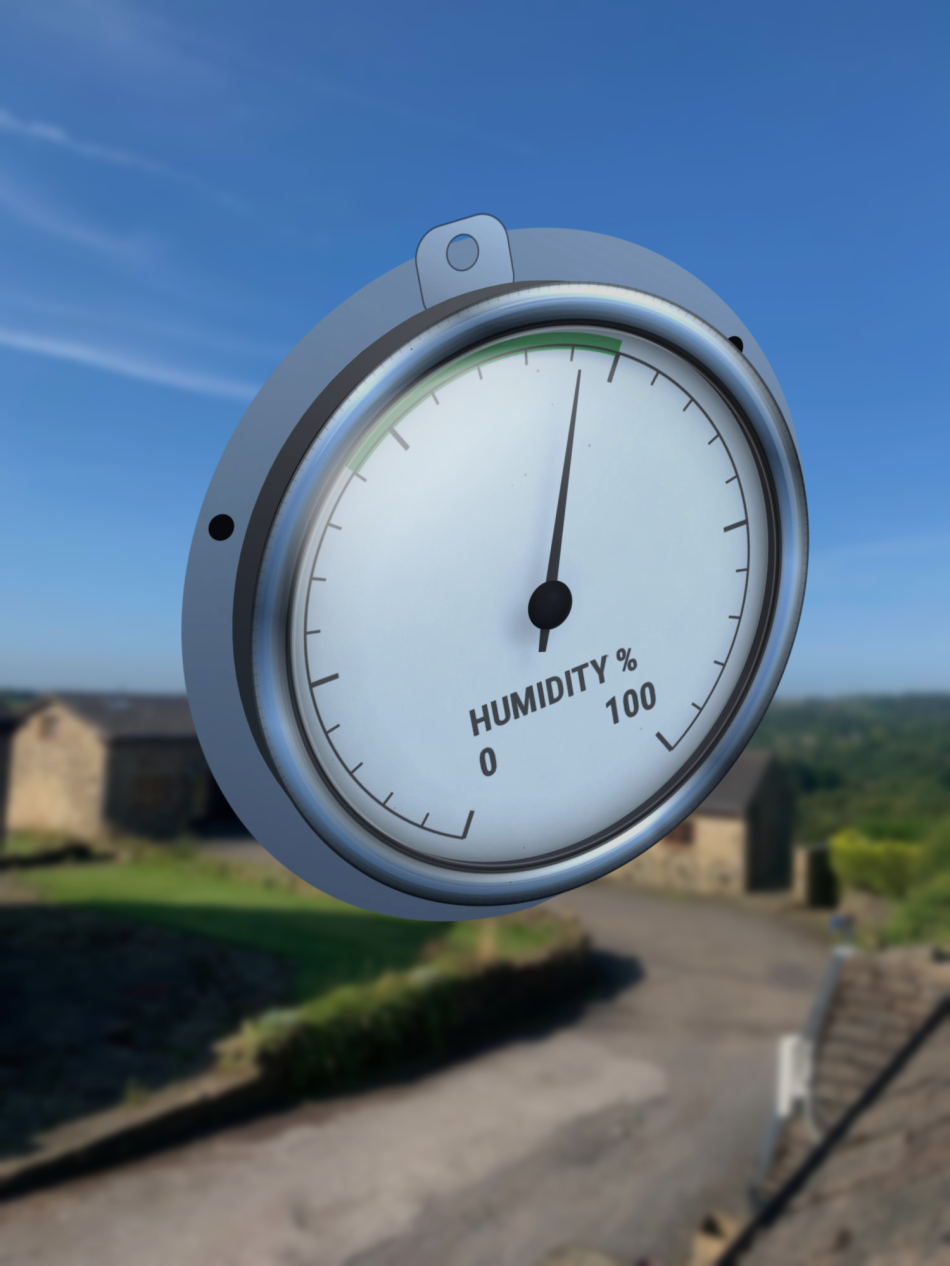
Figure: 56 %
